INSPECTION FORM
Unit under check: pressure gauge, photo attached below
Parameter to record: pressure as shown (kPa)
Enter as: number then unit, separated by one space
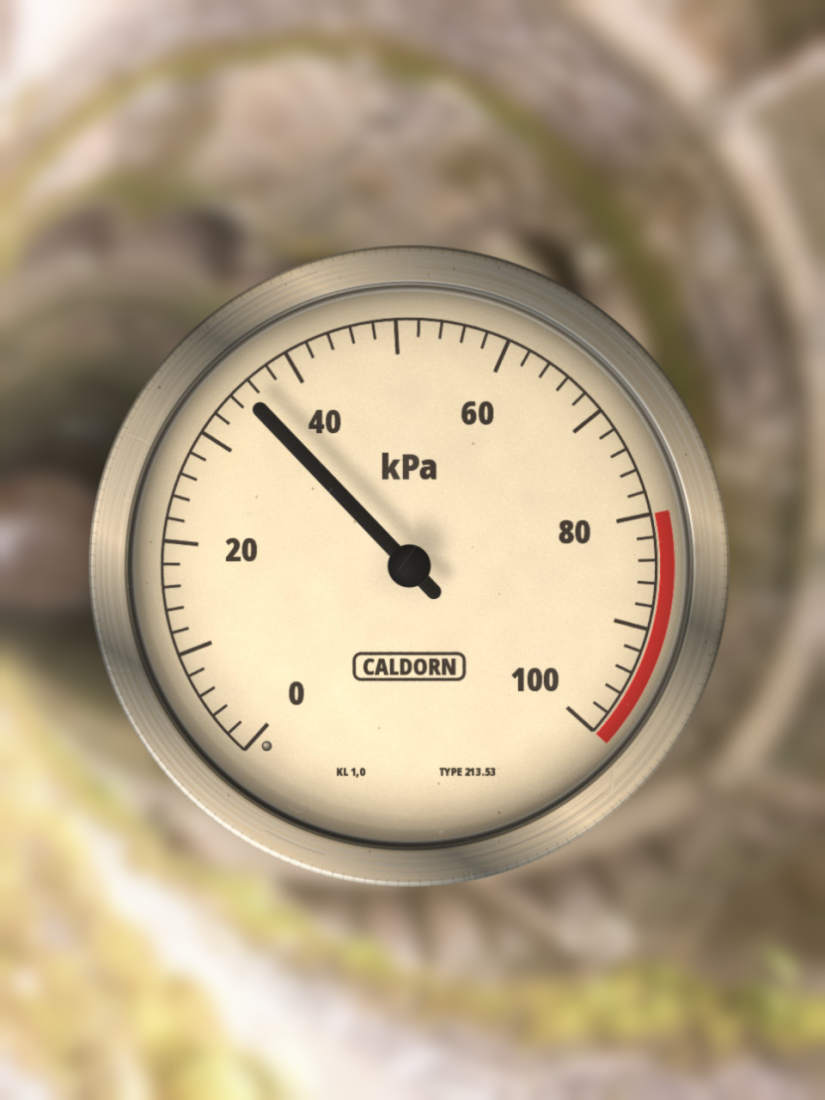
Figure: 35 kPa
